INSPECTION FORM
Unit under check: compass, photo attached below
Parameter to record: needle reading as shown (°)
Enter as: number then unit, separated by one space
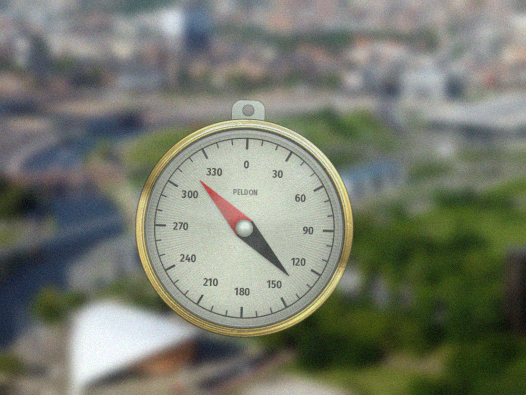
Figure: 315 °
